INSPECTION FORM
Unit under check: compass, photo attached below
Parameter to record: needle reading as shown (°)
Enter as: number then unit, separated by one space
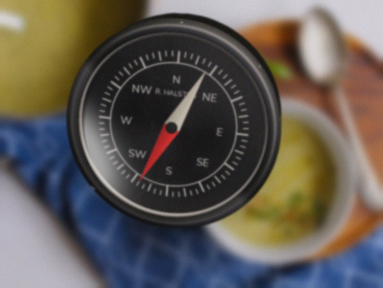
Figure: 205 °
